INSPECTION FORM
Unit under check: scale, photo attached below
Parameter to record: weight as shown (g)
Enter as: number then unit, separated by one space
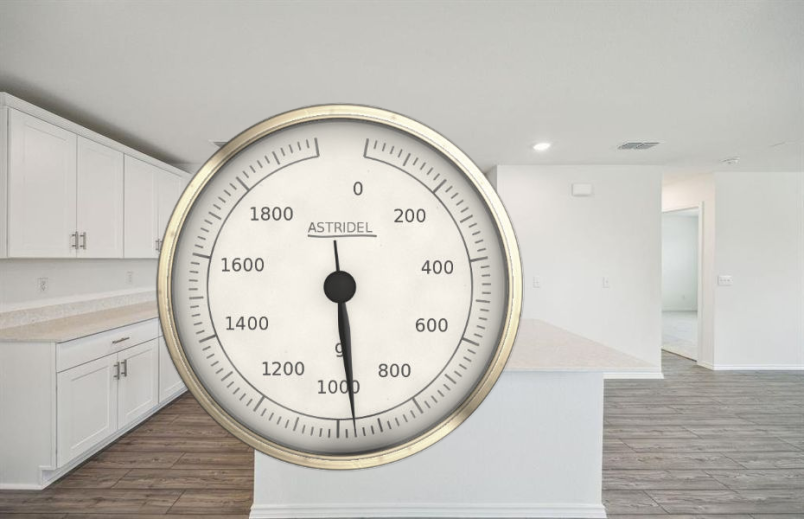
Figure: 960 g
